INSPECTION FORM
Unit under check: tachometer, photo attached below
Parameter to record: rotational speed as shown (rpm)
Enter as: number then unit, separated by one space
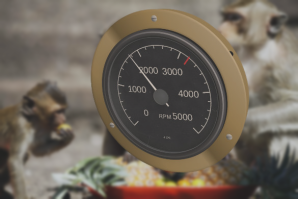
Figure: 1800 rpm
